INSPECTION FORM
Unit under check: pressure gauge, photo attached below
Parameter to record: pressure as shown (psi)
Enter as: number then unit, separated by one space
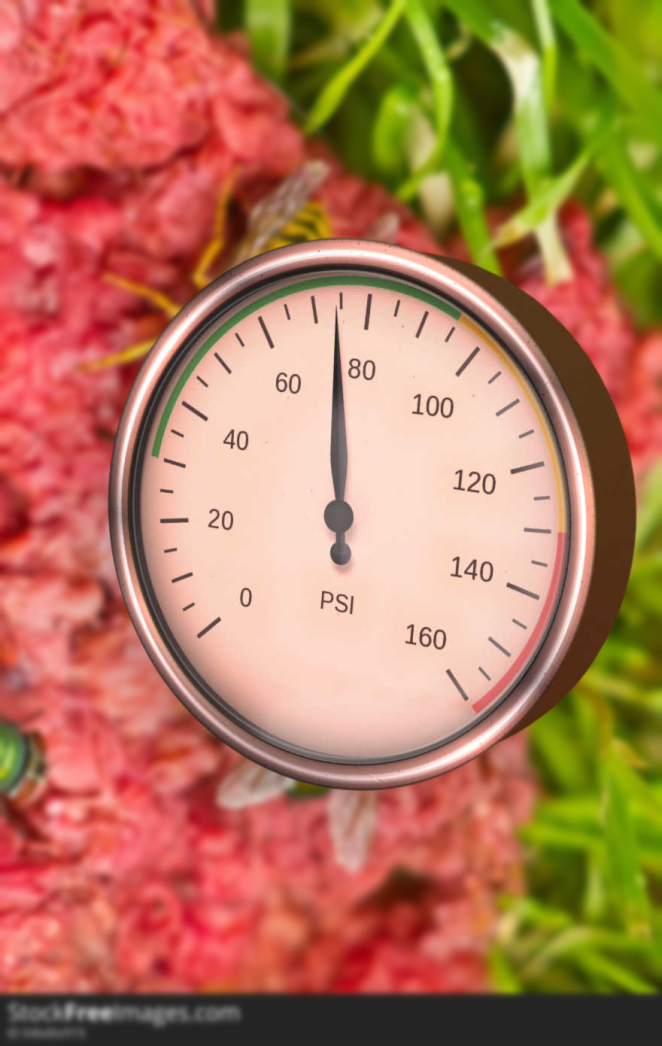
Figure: 75 psi
